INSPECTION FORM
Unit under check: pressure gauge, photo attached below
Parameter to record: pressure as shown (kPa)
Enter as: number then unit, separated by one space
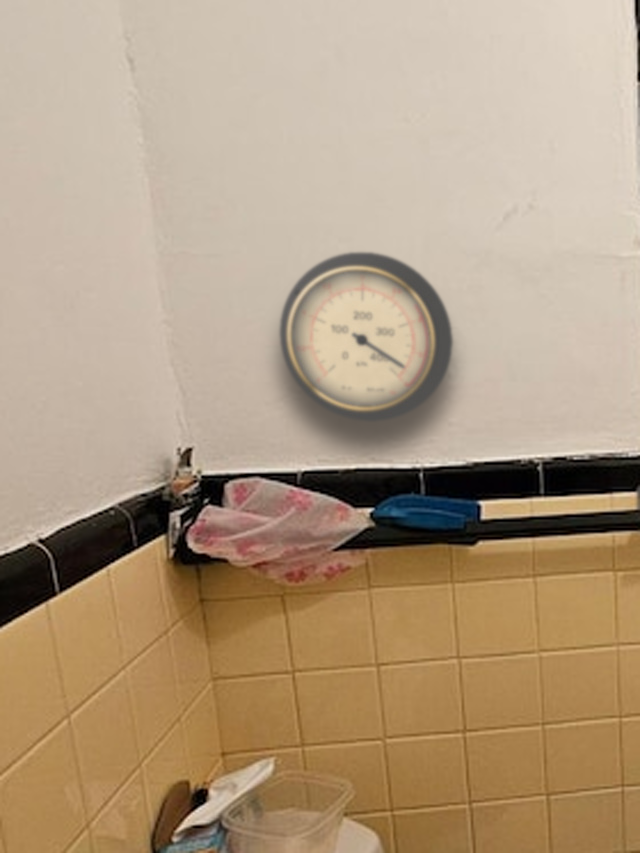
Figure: 380 kPa
